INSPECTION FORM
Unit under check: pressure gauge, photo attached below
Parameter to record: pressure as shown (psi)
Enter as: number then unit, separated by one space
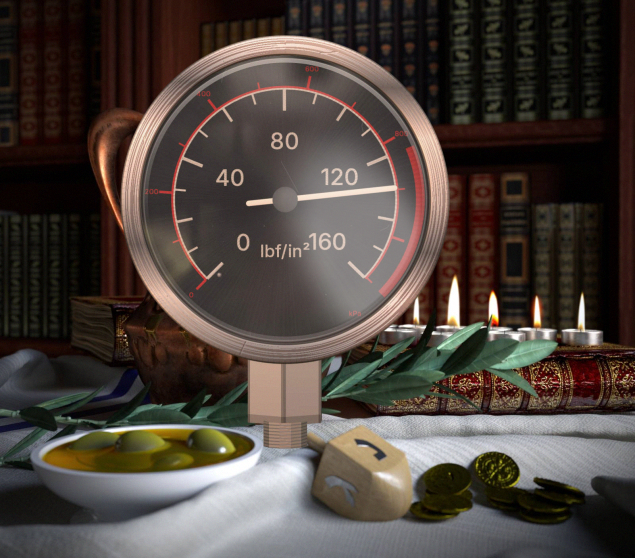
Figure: 130 psi
